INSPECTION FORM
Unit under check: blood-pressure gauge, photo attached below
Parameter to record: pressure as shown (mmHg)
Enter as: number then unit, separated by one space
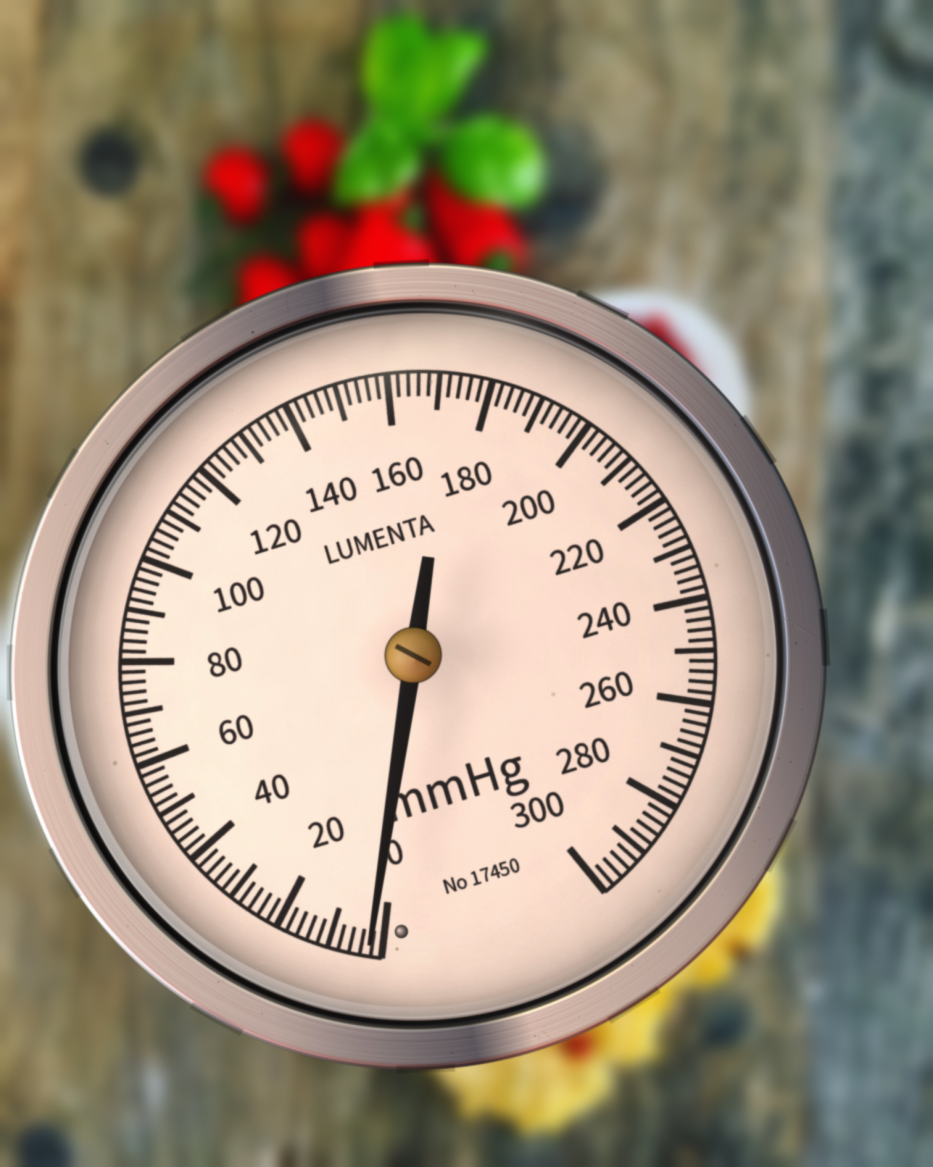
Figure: 2 mmHg
